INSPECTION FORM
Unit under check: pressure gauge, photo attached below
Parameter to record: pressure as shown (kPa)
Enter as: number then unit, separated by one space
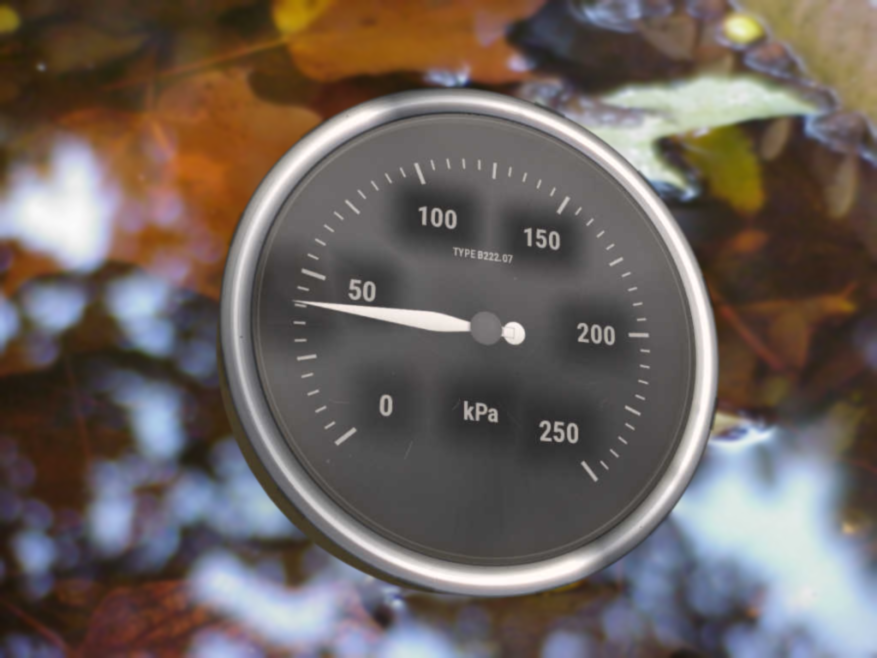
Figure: 40 kPa
